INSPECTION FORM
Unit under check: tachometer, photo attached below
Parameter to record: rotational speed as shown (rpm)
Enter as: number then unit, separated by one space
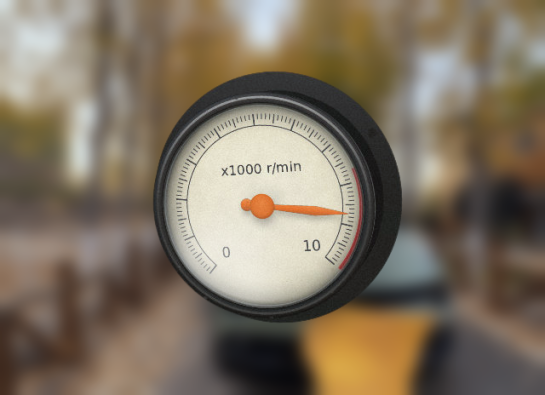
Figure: 8700 rpm
